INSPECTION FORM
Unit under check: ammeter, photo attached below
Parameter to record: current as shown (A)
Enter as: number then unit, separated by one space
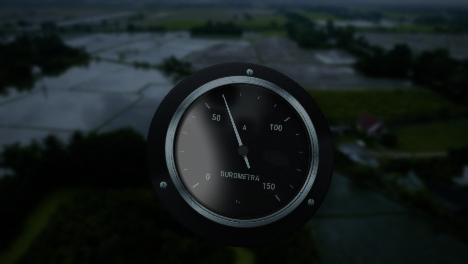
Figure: 60 A
